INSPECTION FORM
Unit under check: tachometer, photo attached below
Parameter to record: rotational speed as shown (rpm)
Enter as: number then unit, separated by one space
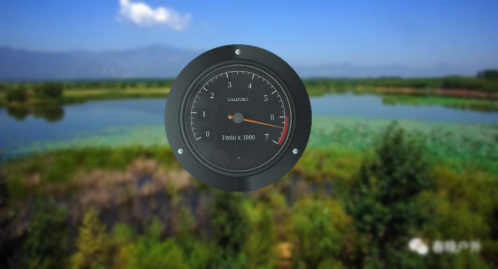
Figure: 6400 rpm
